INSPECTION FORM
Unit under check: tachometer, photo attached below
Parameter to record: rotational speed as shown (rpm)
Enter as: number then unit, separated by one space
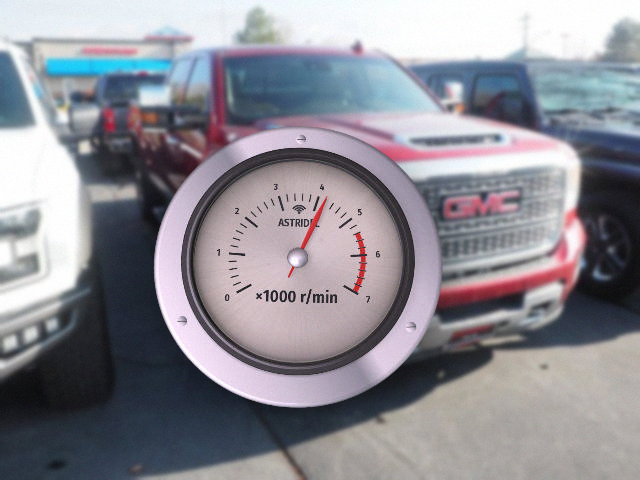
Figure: 4200 rpm
